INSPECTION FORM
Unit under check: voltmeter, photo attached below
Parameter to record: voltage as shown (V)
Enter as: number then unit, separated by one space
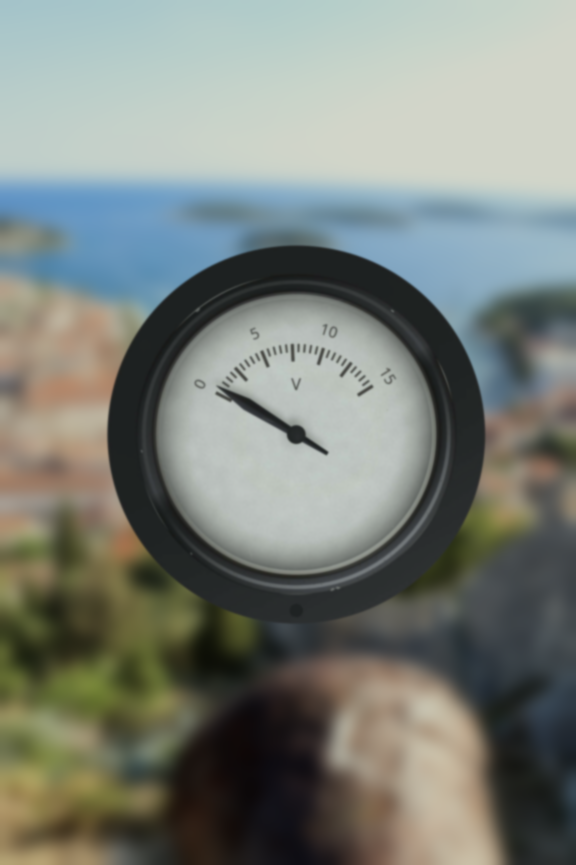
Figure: 0.5 V
